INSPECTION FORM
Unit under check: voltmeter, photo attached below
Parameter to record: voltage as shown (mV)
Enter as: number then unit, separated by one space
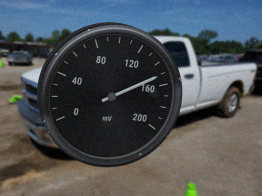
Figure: 150 mV
